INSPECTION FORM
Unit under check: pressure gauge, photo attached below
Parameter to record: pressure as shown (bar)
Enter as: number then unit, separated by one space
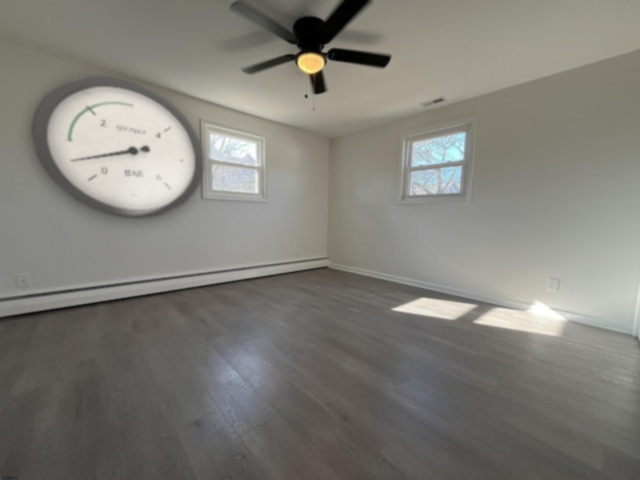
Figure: 0.5 bar
